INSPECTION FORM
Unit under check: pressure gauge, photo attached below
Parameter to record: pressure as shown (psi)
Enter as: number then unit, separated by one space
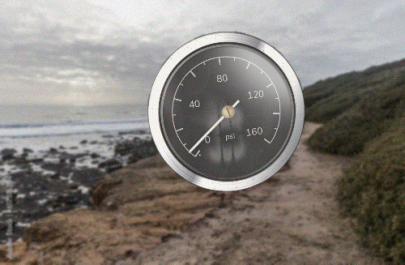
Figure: 5 psi
